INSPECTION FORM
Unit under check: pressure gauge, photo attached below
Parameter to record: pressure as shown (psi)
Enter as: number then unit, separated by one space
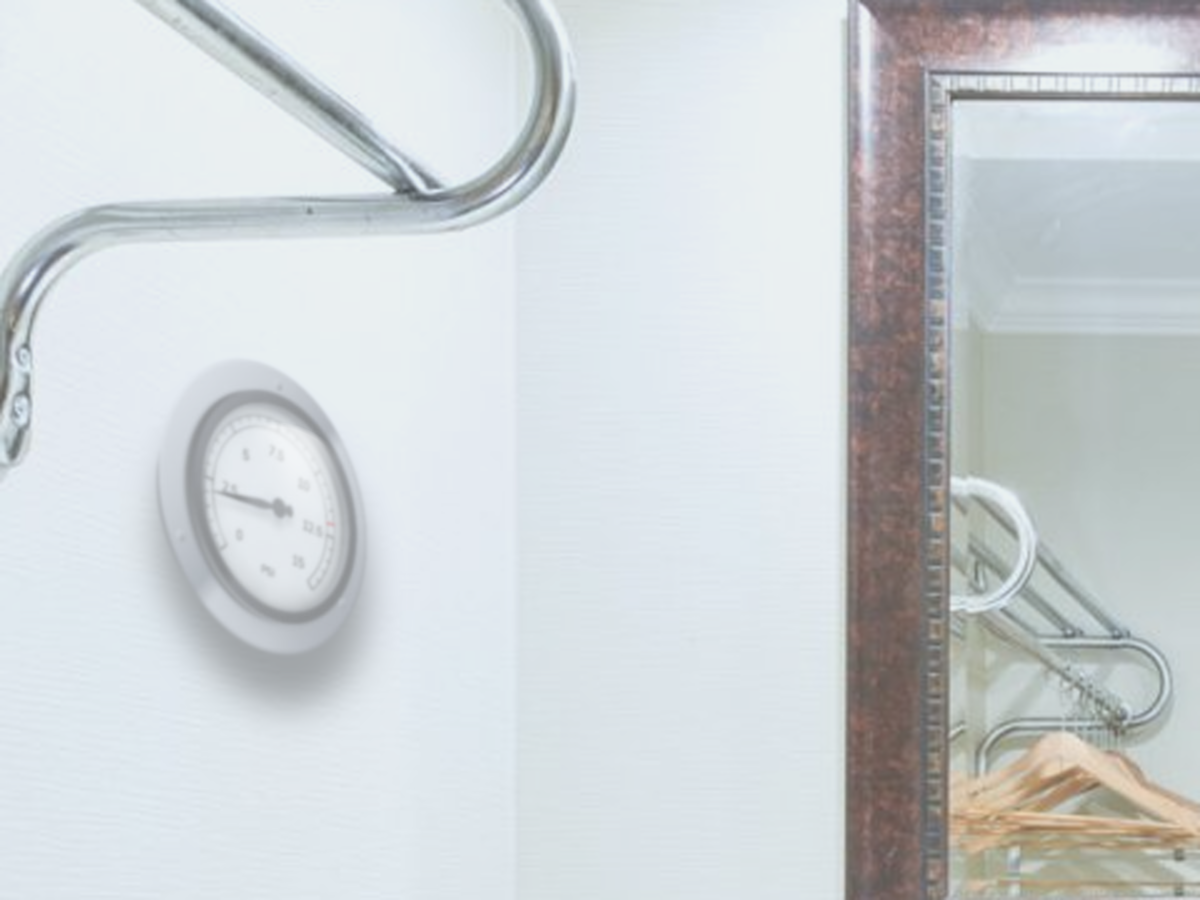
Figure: 2 psi
